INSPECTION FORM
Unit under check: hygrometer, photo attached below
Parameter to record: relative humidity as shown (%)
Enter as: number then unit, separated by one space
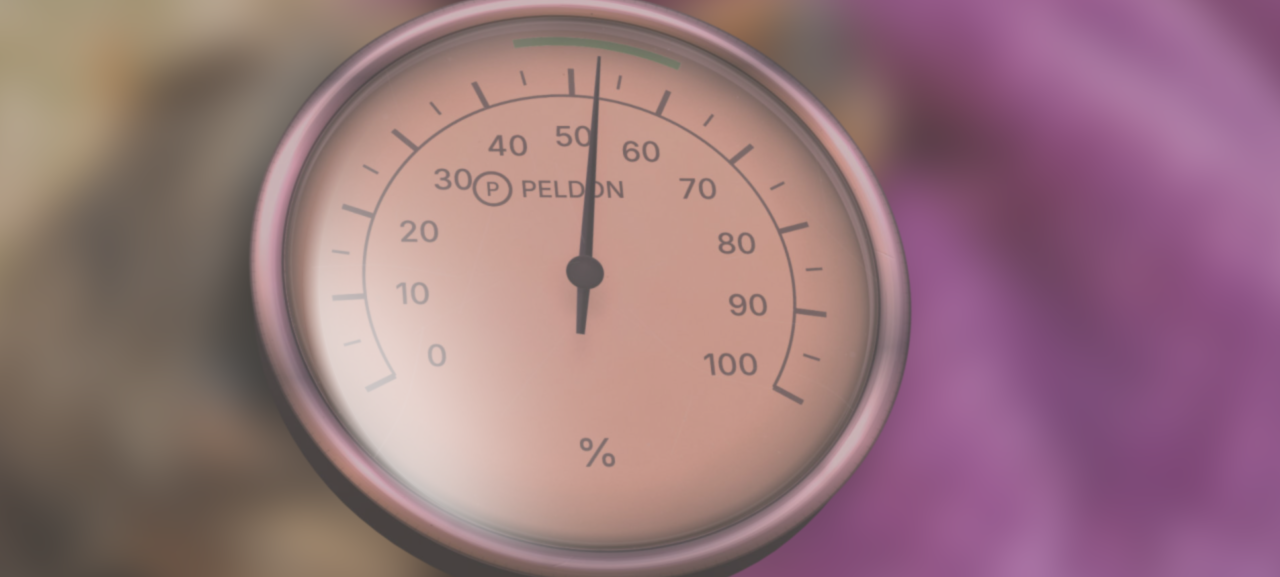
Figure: 52.5 %
